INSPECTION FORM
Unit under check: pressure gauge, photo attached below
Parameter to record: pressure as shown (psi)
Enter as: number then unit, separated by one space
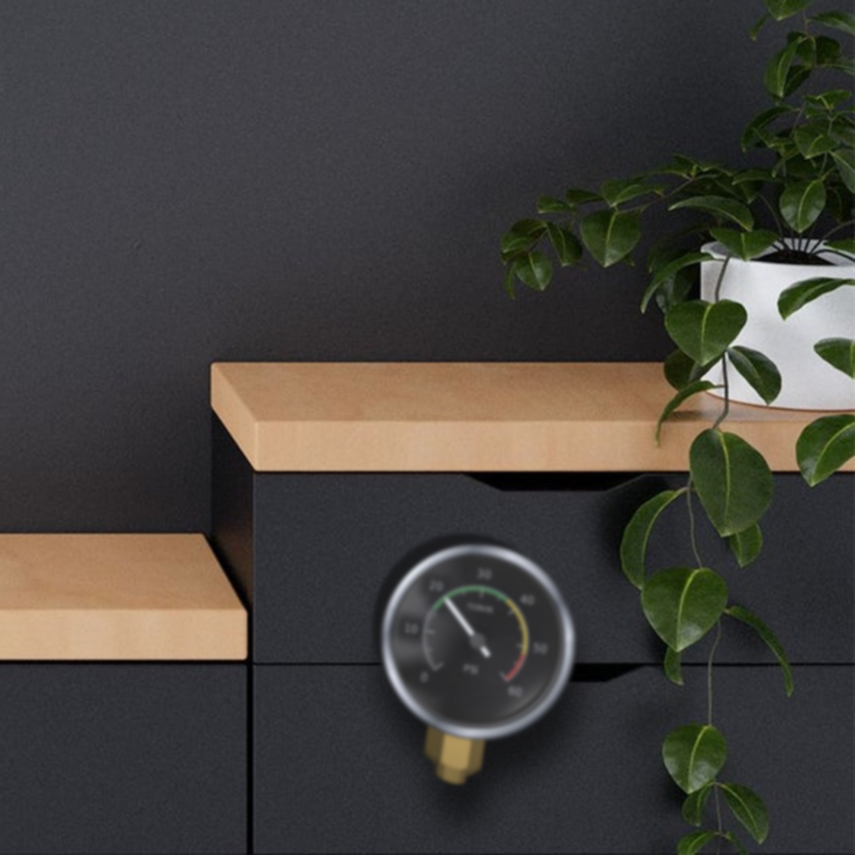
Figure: 20 psi
